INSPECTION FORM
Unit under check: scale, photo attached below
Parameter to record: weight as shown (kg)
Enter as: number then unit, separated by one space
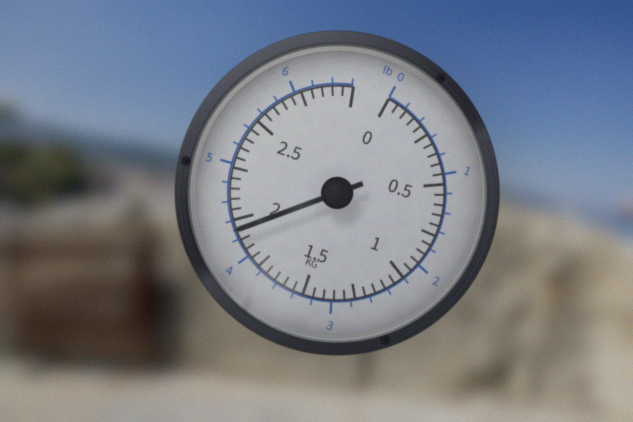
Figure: 1.95 kg
